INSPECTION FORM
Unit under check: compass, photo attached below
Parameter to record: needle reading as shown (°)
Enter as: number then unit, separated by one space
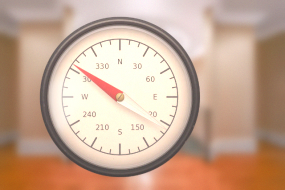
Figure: 305 °
